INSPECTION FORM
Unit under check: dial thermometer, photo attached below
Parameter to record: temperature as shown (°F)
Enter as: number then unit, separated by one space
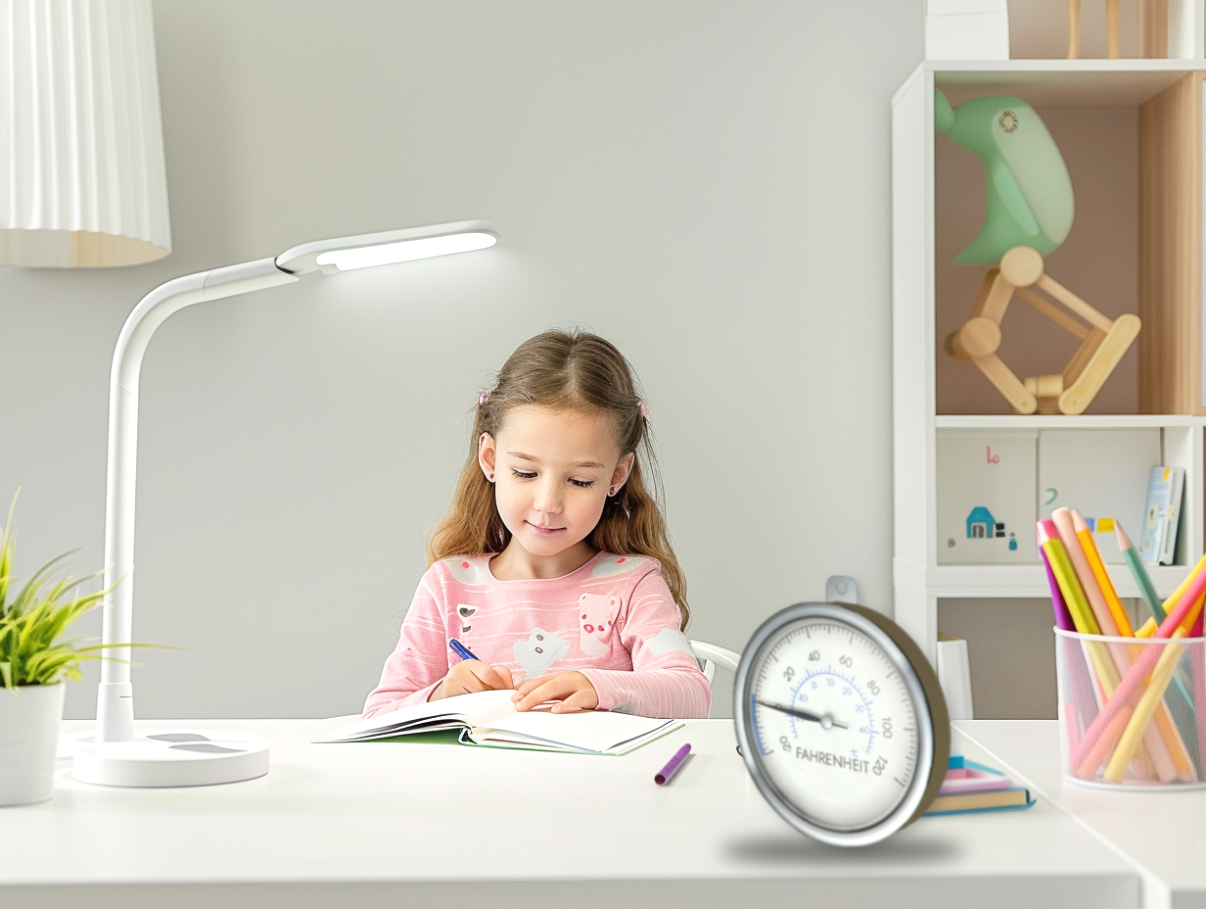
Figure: 0 °F
